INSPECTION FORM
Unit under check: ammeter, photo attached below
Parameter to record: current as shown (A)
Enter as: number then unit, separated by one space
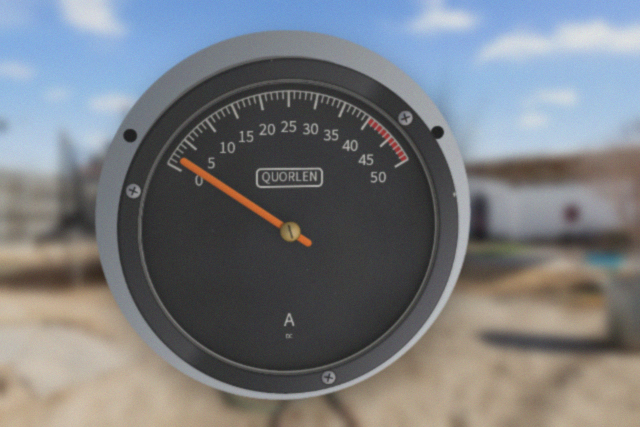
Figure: 2 A
